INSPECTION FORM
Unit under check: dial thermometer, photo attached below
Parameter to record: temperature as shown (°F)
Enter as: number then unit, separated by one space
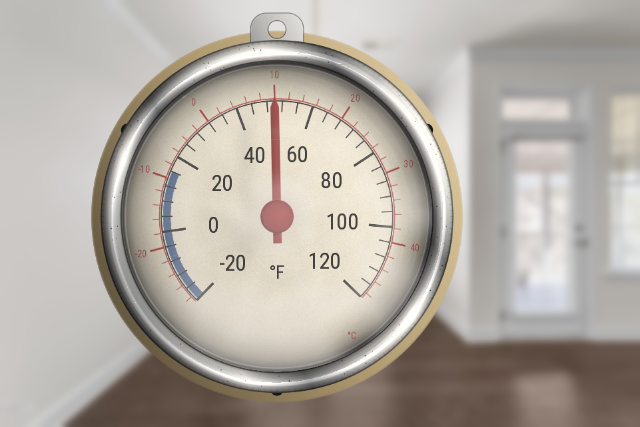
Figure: 50 °F
